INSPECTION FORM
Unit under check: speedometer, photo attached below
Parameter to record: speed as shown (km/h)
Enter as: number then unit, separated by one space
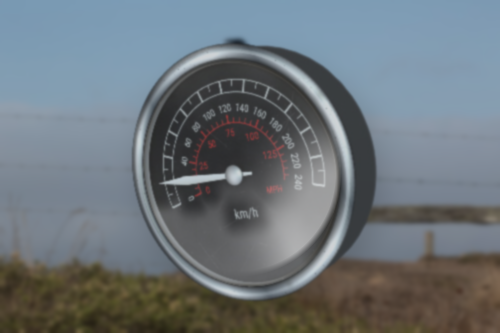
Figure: 20 km/h
